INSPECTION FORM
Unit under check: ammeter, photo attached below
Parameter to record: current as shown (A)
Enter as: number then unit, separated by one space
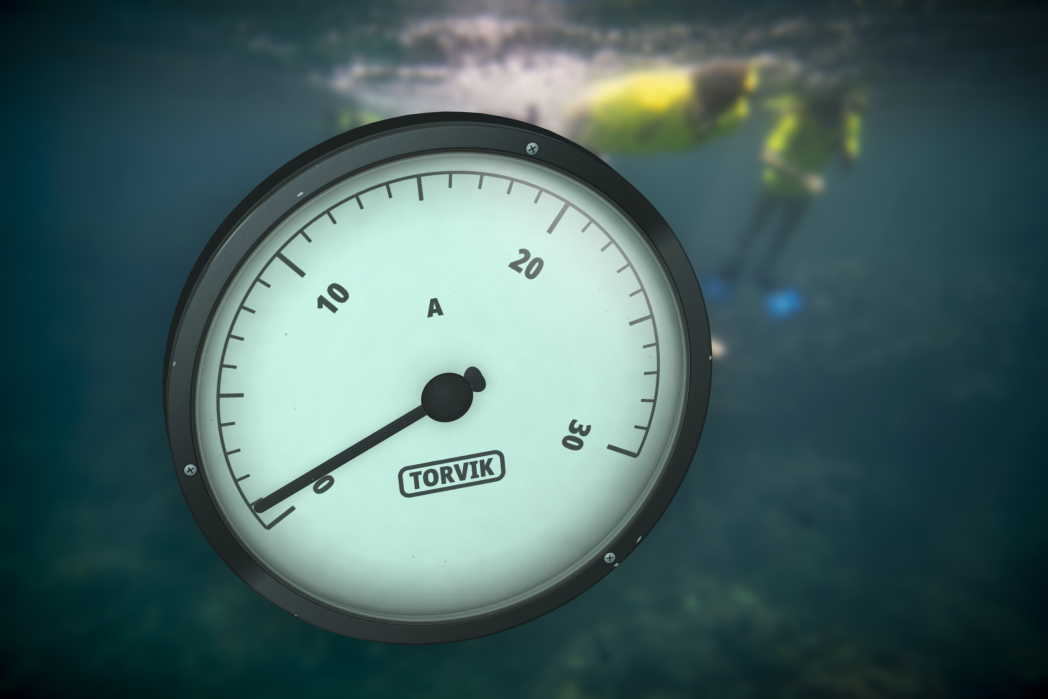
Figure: 1 A
